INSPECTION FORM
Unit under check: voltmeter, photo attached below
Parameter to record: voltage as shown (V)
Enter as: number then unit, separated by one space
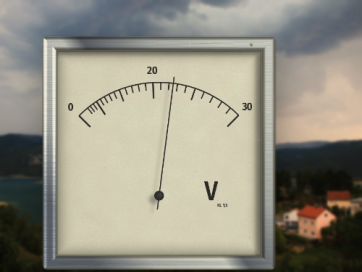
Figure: 22.5 V
